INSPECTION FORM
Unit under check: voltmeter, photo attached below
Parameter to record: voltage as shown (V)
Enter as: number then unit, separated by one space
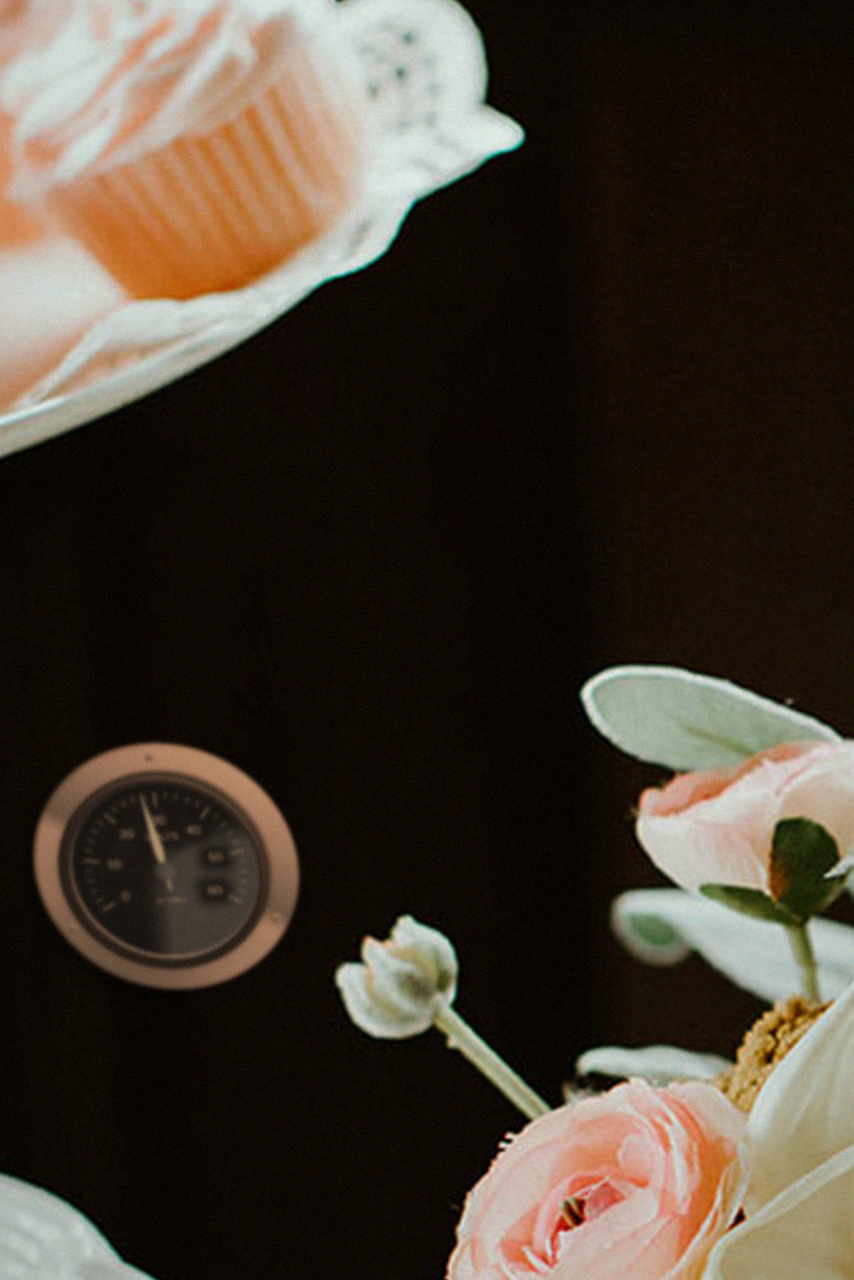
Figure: 28 V
